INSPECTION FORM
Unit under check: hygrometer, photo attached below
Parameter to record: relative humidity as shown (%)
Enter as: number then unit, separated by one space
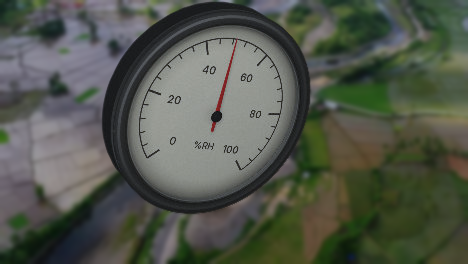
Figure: 48 %
